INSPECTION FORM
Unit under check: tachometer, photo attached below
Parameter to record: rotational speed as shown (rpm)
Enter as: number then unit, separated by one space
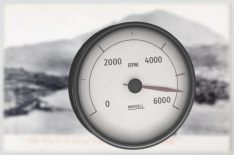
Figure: 5500 rpm
